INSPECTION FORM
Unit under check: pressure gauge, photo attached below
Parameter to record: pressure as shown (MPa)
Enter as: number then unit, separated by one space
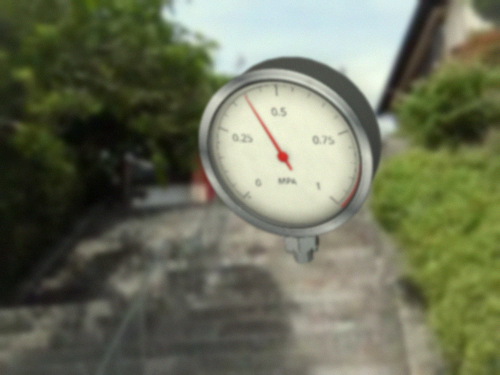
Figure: 0.4 MPa
